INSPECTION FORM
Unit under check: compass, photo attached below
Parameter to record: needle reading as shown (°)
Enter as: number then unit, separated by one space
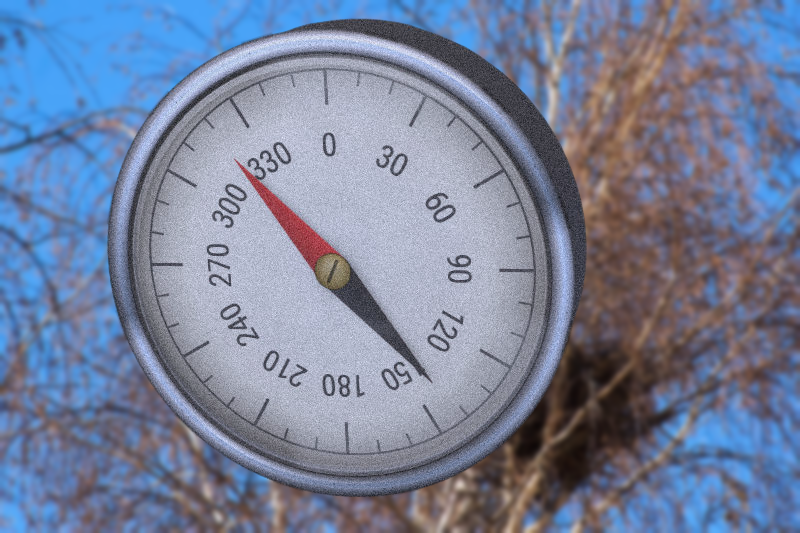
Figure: 320 °
